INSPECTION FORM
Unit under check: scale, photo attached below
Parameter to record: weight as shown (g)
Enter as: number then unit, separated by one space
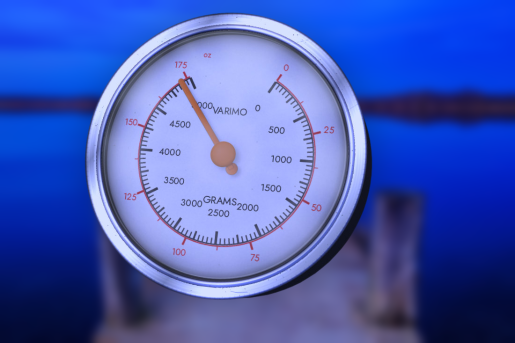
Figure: 4900 g
